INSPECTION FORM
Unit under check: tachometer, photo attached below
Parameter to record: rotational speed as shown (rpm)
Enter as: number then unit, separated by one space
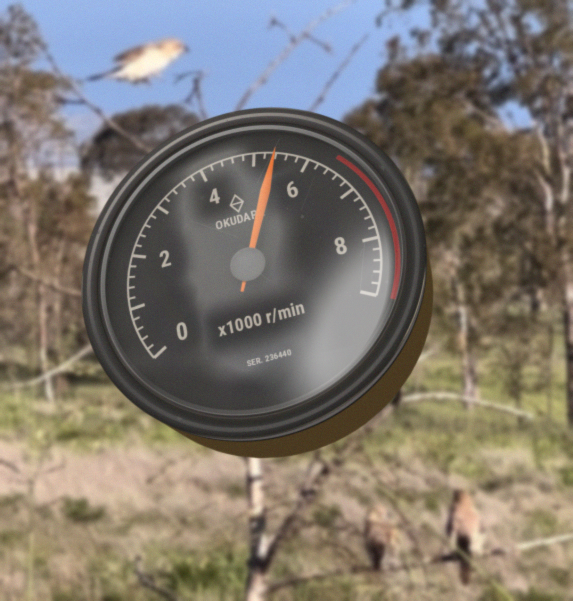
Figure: 5400 rpm
